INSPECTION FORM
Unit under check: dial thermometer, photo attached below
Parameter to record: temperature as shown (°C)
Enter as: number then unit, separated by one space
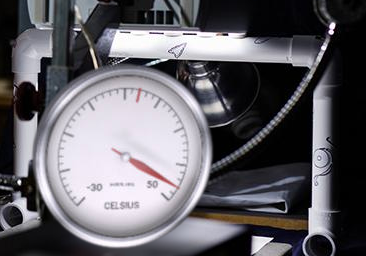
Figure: 46 °C
